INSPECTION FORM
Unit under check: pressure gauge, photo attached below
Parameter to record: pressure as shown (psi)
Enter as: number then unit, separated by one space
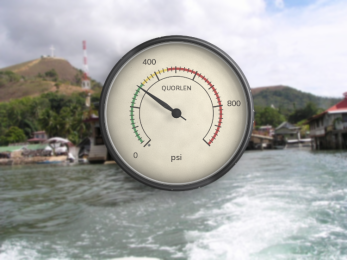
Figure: 300 psi
